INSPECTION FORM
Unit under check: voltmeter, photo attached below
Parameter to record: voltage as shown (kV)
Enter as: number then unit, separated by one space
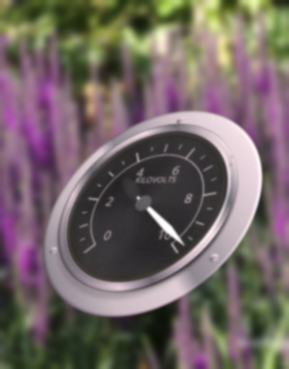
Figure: 9.75 kV
